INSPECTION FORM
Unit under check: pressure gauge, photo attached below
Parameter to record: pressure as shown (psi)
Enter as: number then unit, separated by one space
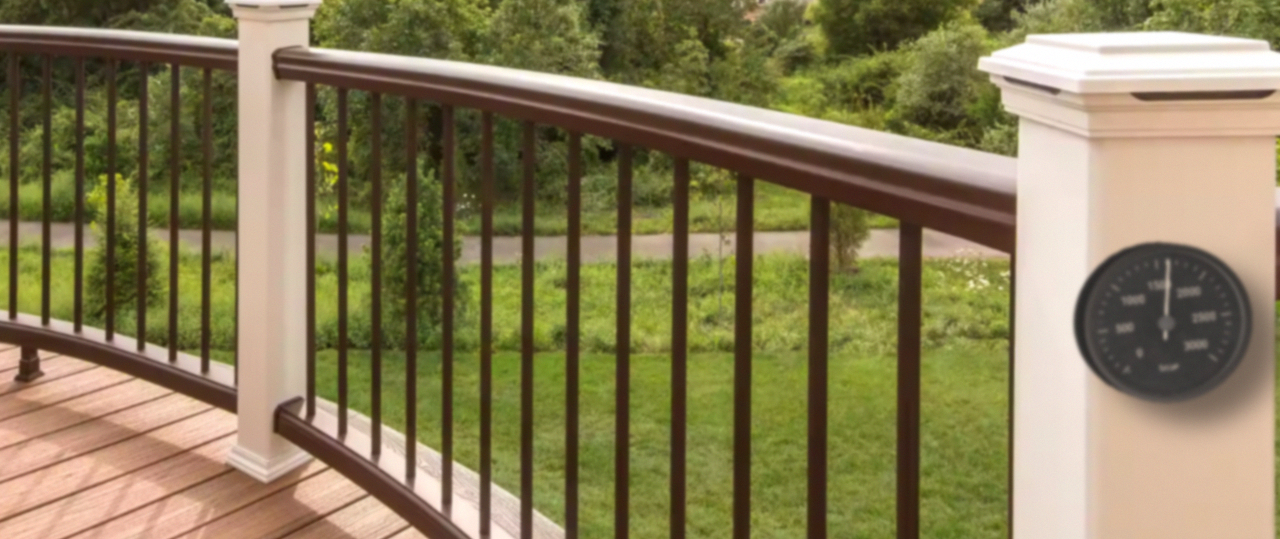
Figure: 1600 psi
